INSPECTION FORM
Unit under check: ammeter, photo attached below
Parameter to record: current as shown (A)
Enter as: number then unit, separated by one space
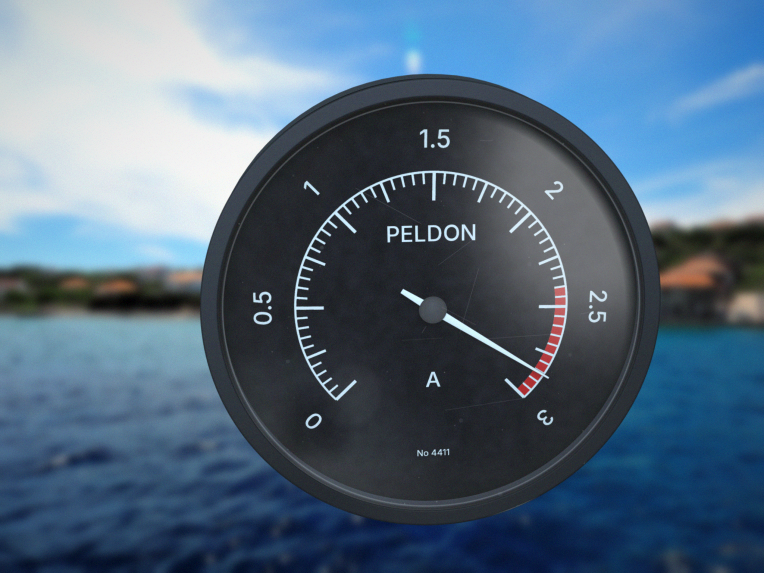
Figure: 2.85 A
